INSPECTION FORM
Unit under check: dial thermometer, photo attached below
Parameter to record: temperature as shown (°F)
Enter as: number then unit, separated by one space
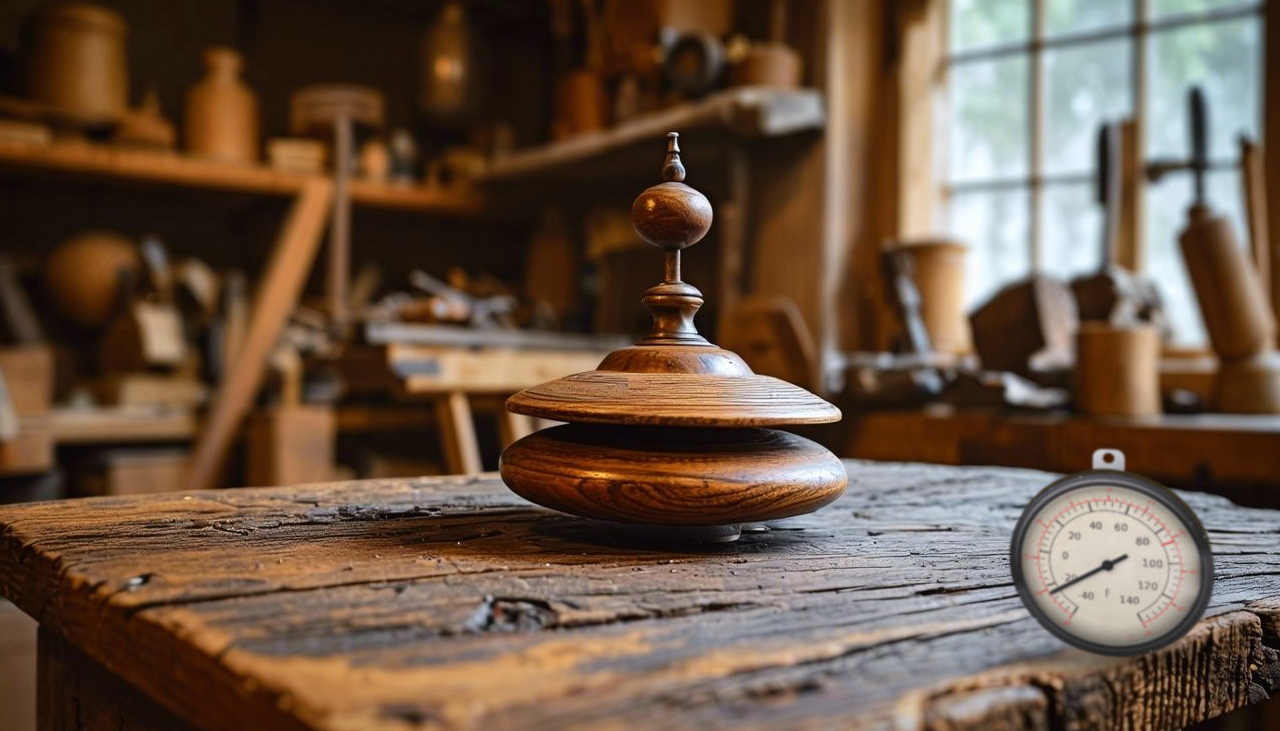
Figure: -24 °F
